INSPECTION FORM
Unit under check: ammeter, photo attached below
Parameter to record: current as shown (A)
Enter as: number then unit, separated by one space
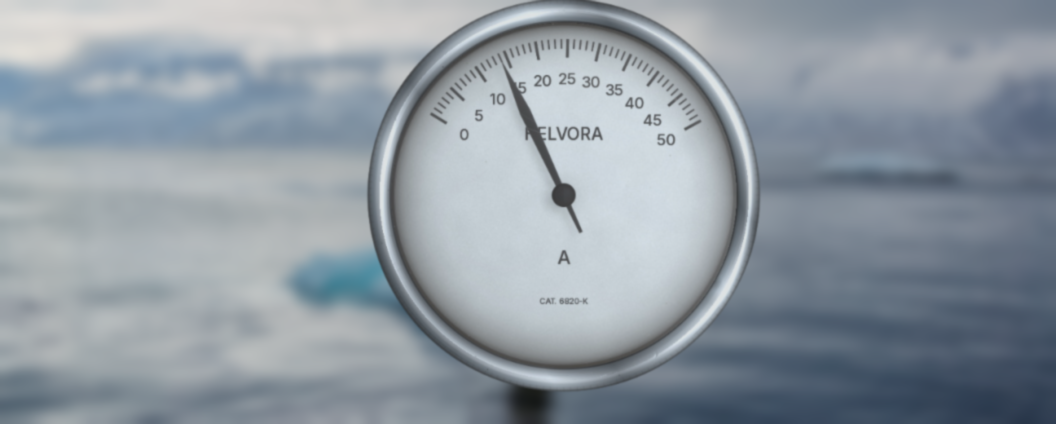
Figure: 14 A
